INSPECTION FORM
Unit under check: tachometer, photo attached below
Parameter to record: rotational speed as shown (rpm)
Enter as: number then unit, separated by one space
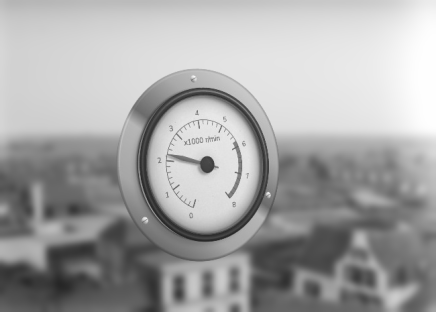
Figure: 2200 rpm
